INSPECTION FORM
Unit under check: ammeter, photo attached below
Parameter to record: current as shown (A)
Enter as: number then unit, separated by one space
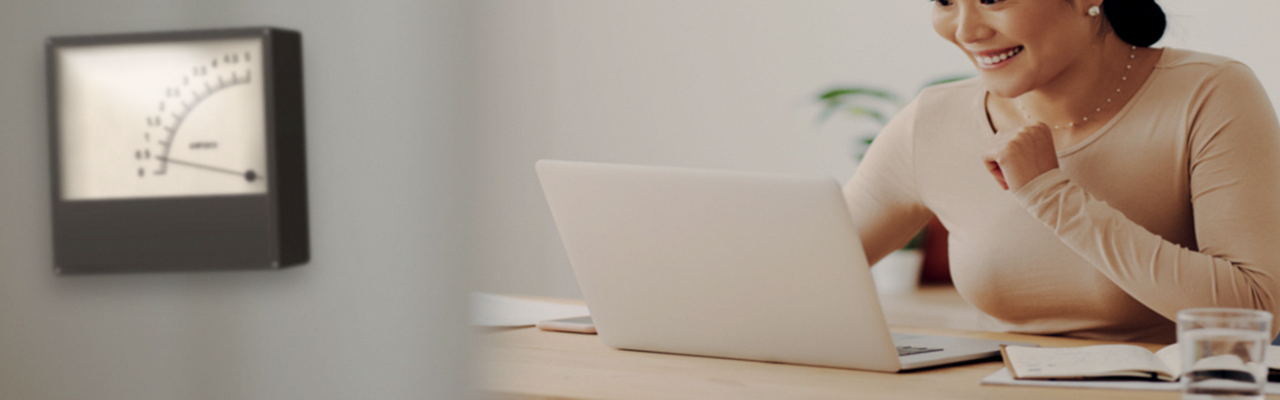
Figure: 0.5 A
